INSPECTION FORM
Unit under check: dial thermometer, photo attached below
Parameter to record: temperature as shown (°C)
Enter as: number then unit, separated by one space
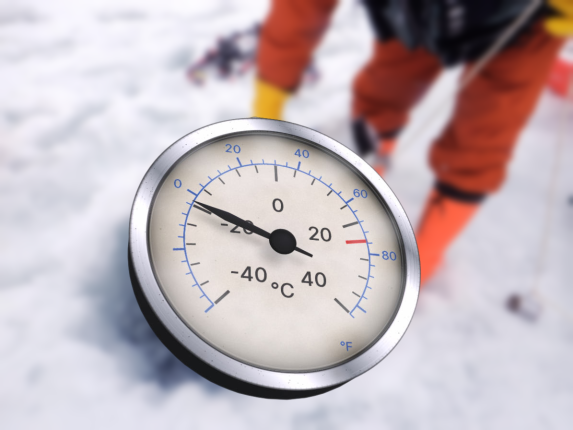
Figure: -20 °C
